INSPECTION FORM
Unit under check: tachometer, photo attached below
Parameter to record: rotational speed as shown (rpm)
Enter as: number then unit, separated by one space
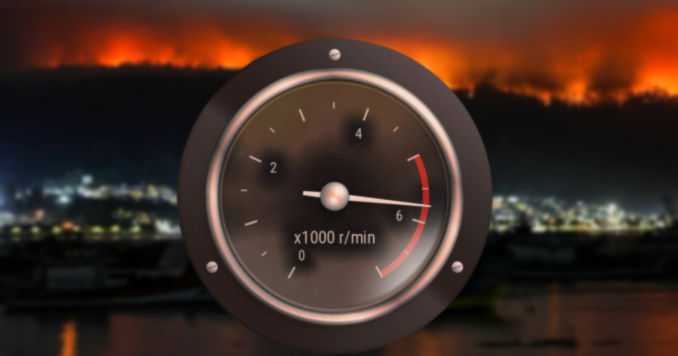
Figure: 5750 rpm
